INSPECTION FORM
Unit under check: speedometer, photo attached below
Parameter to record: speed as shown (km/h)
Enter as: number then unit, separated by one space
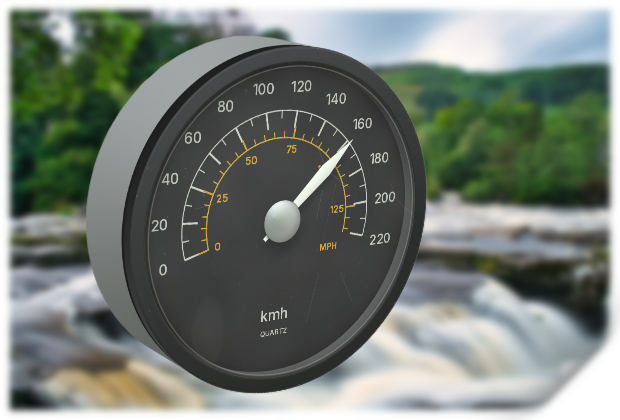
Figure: 160 km/h
